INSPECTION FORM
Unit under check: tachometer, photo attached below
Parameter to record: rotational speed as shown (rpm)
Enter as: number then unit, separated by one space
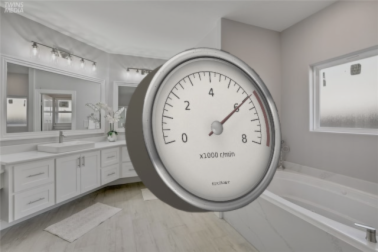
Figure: 6000 rpm
